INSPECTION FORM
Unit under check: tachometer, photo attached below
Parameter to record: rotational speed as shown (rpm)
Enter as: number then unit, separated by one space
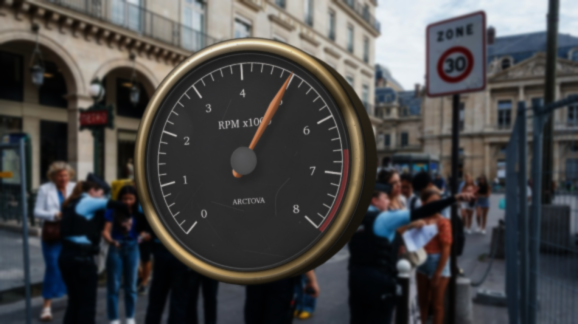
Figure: 5000 rpm
